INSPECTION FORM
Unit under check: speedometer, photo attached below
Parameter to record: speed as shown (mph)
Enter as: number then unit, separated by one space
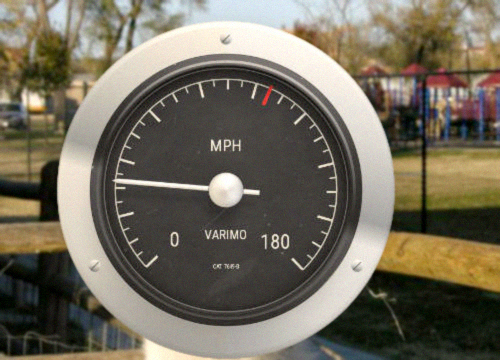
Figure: 32.5 mph
